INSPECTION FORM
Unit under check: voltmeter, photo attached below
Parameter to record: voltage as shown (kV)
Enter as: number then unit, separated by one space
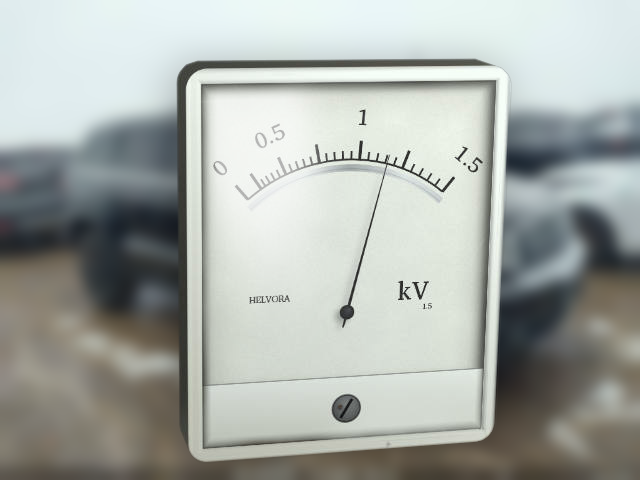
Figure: 1.15 kV
